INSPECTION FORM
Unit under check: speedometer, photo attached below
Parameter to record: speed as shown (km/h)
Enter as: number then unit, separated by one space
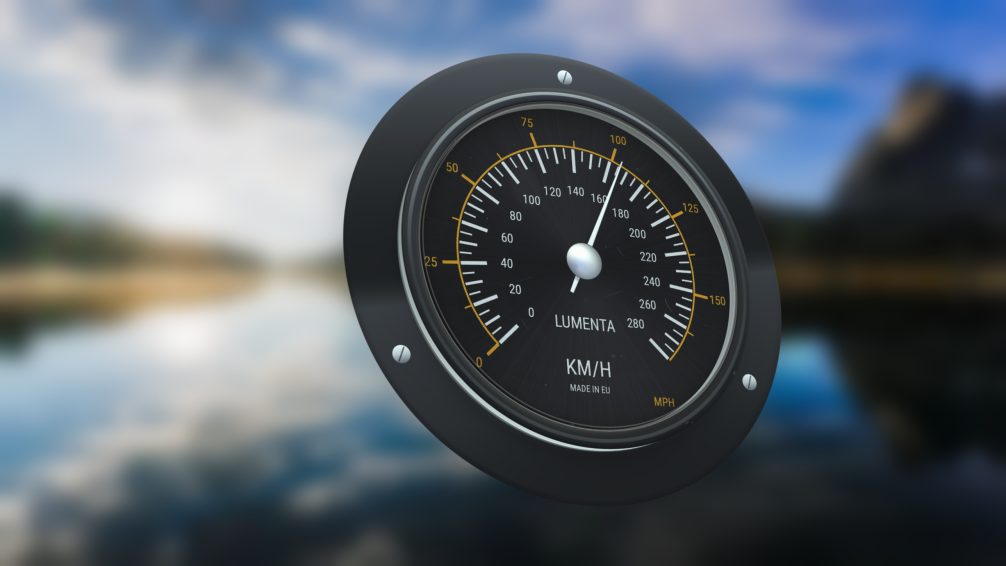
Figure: 165 km/h
